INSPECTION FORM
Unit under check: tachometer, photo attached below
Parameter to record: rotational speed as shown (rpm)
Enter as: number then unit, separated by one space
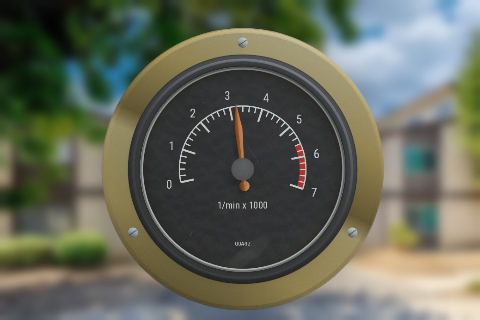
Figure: 3200 rpm
